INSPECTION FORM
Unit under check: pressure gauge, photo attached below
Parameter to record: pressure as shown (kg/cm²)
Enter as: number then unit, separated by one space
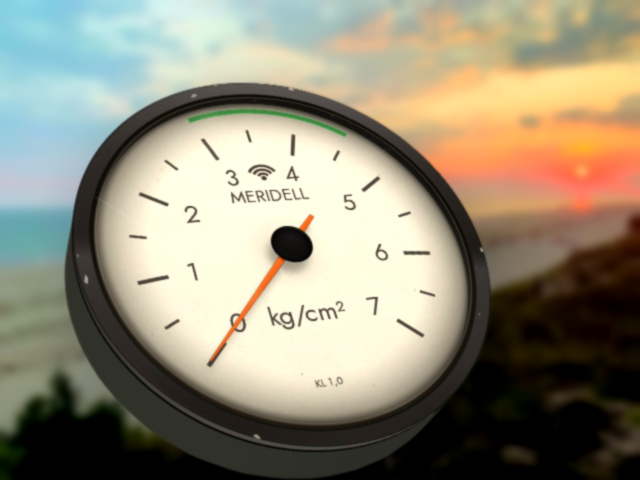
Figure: 0 kg/cm²
